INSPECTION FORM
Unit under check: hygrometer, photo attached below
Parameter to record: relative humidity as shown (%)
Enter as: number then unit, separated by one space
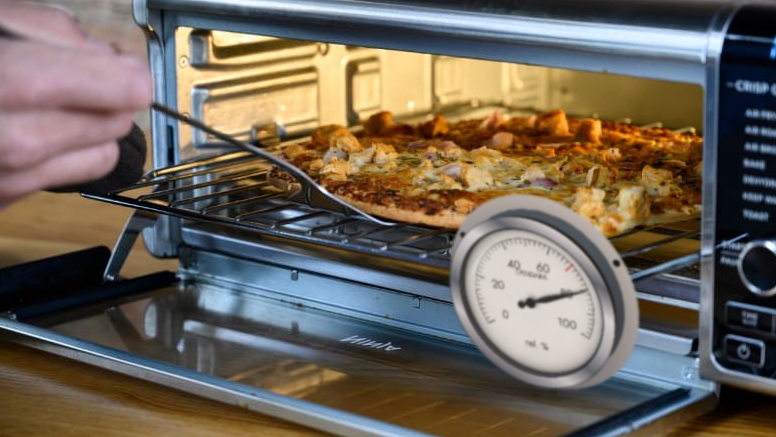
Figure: 80 %
